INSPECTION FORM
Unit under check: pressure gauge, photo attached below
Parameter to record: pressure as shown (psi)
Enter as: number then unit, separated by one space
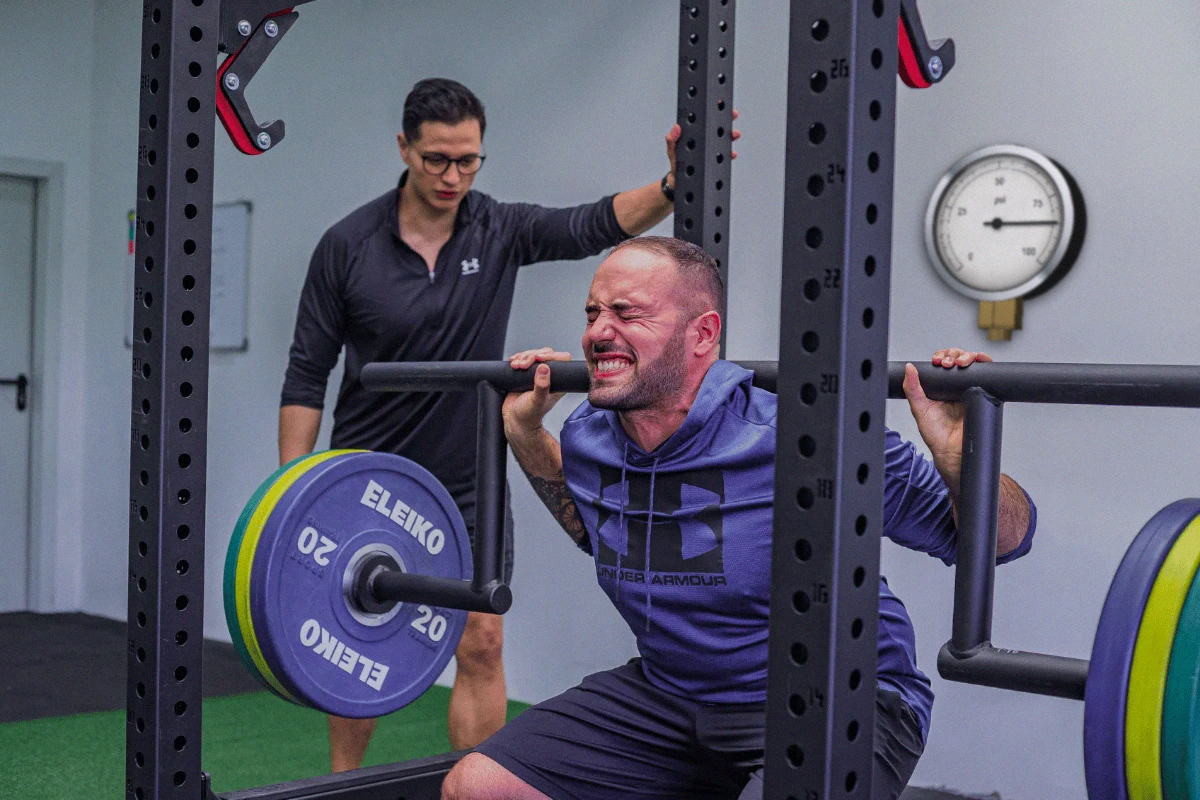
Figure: 85 psi
